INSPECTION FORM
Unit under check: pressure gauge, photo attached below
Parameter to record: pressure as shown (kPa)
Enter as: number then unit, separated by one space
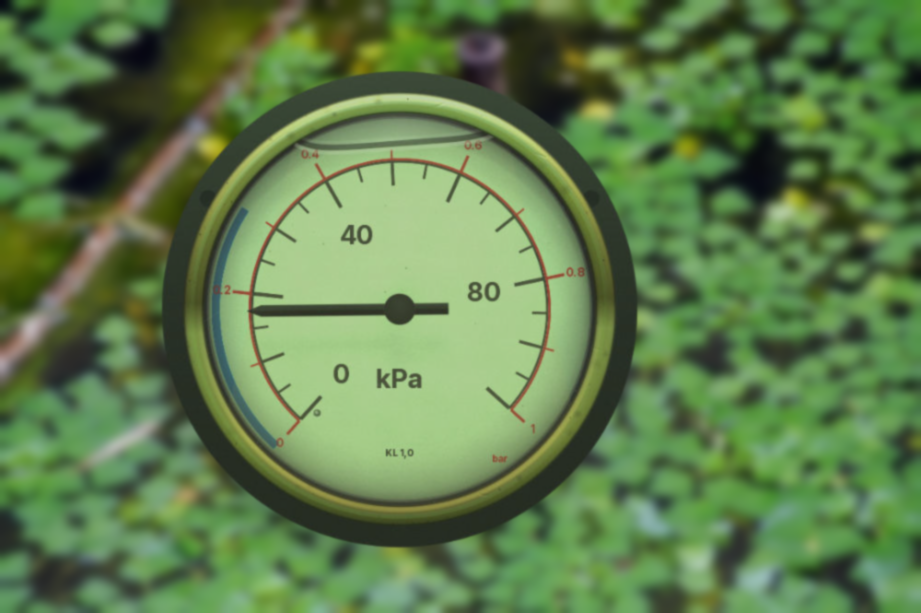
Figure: 17.5 kPa
